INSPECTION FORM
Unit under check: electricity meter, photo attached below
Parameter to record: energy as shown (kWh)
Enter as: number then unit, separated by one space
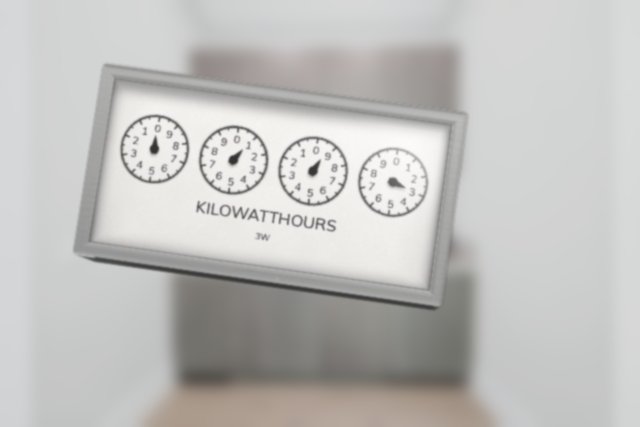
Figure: 93 kWh
